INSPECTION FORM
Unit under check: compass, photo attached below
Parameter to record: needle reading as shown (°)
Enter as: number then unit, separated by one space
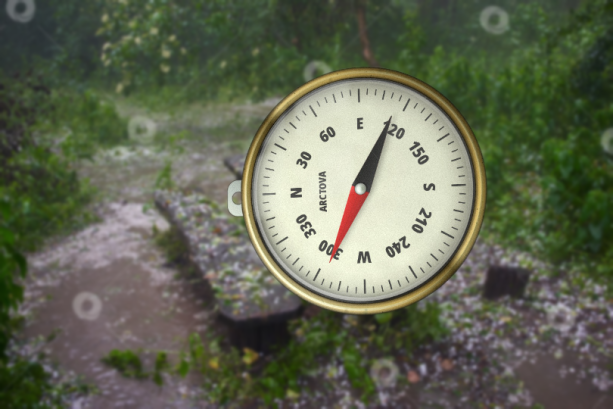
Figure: 295 °
